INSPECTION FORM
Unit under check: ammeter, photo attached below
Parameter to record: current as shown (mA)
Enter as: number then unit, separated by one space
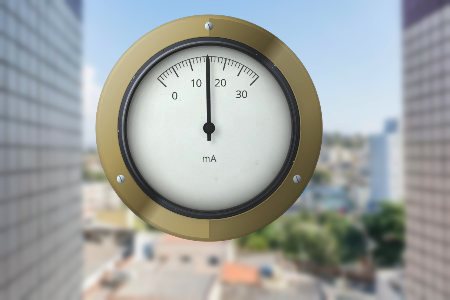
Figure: 15 mA
